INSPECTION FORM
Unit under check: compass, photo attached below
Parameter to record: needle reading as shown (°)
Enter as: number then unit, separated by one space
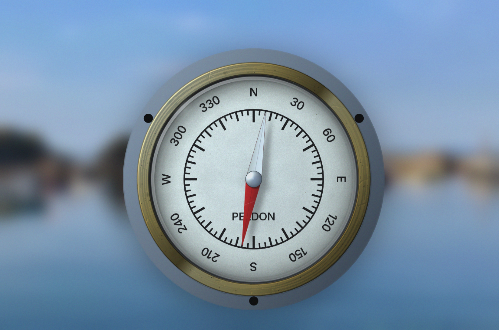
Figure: 190 °
